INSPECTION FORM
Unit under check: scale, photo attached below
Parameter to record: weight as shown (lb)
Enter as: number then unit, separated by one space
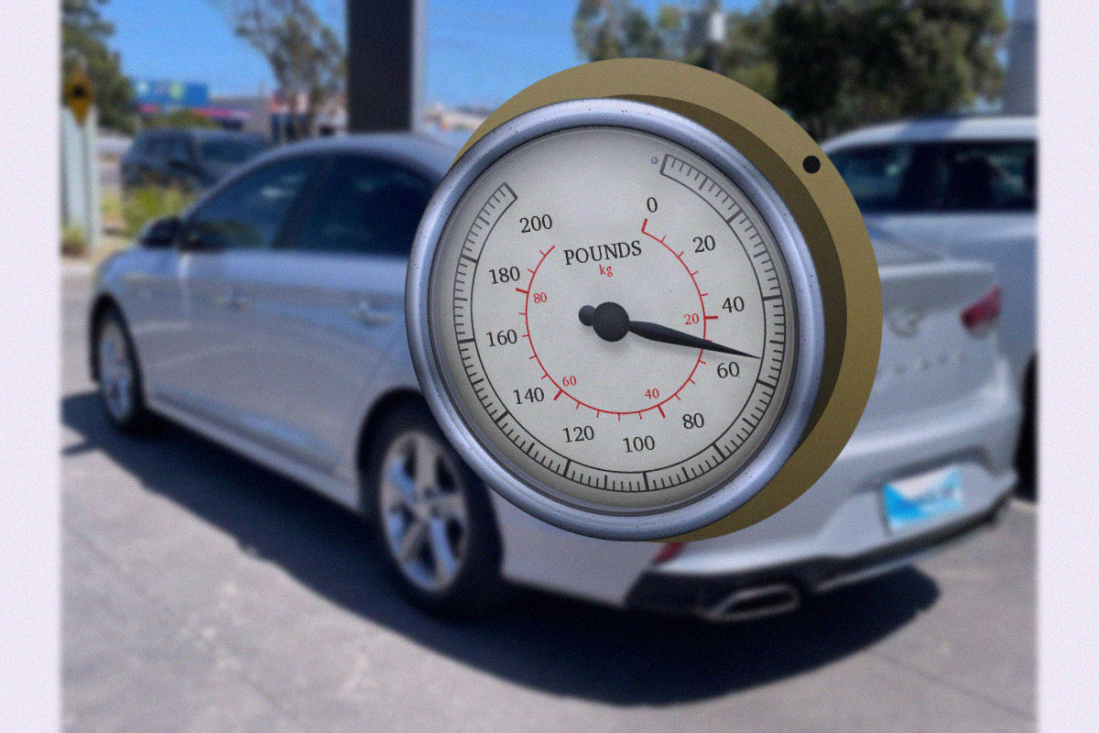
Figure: 54 lb
